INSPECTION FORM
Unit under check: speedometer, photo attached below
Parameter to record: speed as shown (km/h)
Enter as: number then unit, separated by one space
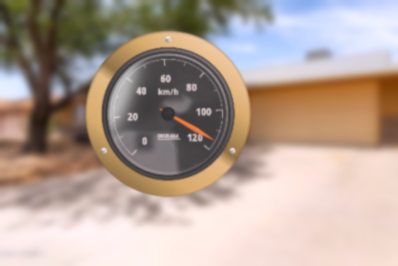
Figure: 115 km/h
